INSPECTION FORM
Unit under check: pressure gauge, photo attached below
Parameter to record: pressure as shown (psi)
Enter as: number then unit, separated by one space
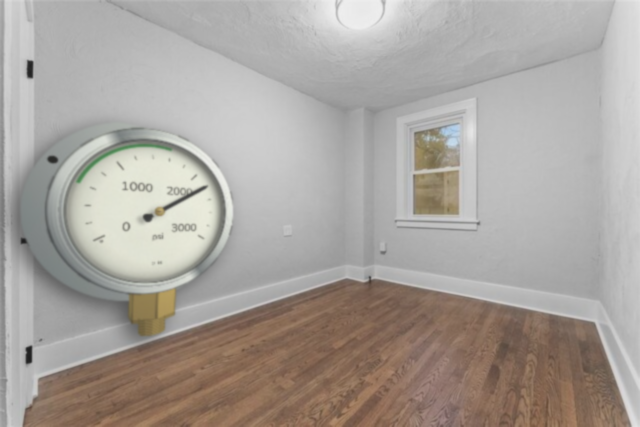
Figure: 2200 psi
